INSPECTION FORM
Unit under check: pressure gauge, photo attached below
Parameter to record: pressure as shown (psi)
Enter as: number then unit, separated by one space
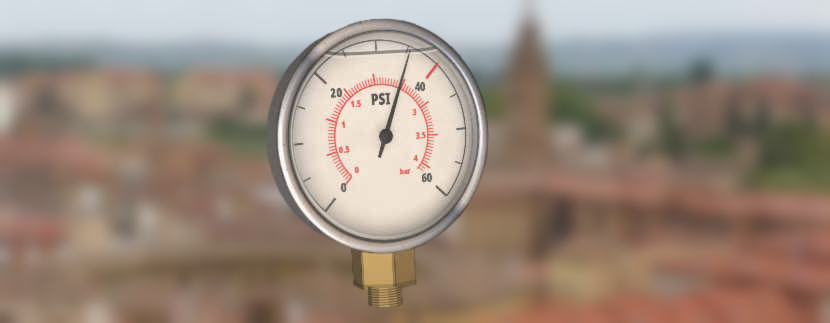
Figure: 35 psi
